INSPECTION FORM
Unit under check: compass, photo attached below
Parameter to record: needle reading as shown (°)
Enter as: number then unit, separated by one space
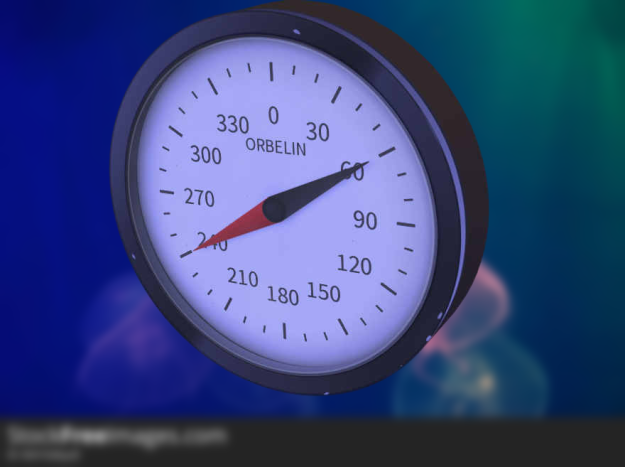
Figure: 240 °
